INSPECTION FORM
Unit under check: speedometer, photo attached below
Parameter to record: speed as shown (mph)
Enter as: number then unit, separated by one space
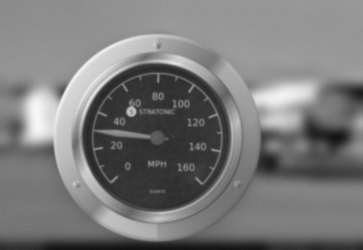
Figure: 30 mph
